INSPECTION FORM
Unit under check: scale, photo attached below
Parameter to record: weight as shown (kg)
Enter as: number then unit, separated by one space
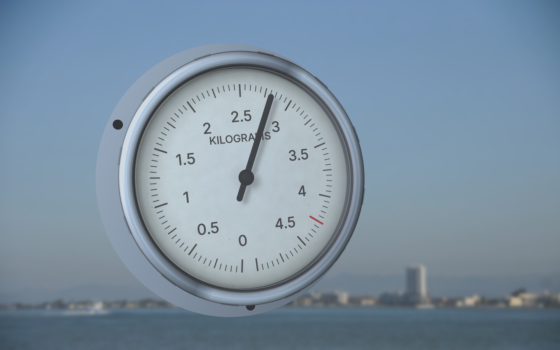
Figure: 2.8 kg
